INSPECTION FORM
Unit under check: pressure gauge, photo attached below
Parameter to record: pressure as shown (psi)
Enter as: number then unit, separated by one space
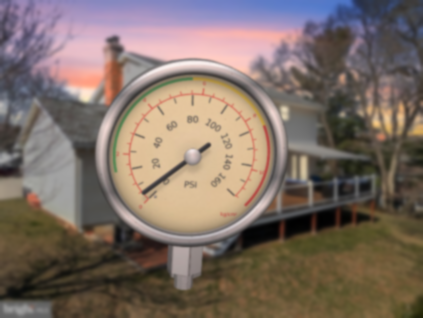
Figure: 5 psi
